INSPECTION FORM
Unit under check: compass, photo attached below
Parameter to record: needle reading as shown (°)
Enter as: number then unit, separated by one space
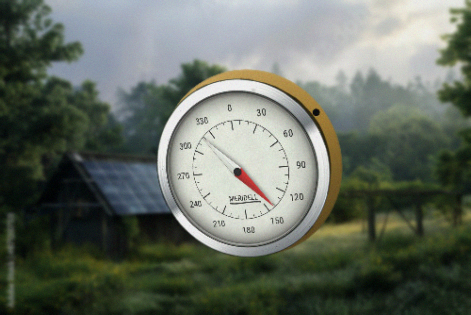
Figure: 140 °
